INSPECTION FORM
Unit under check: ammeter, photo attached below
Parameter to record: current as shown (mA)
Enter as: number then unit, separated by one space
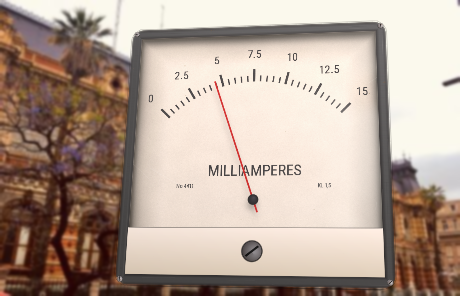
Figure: 4.5 mA
